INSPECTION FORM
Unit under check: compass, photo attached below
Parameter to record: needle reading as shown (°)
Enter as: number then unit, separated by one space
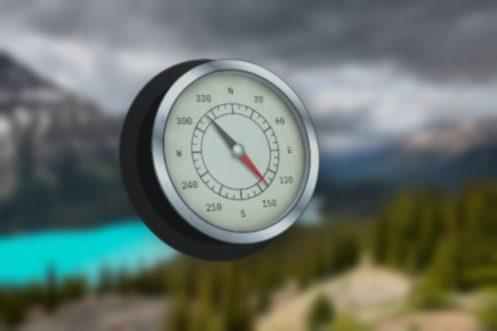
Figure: 140 °
